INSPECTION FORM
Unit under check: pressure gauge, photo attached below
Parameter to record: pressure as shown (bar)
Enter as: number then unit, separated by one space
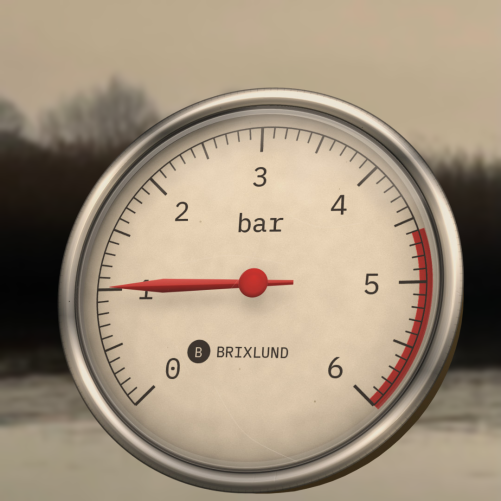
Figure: 1 bar
